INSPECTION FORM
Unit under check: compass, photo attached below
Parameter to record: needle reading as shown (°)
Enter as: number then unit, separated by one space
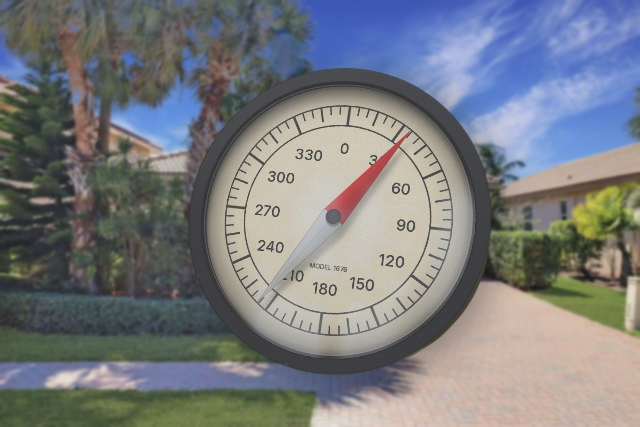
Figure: 35 °
